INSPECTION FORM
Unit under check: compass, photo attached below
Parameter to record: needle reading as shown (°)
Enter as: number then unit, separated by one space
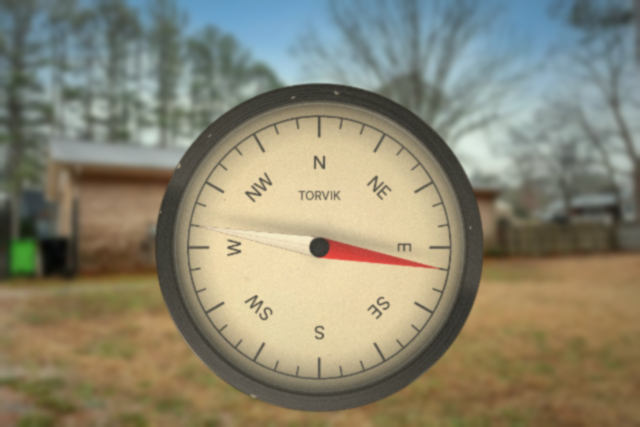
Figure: 100 °
